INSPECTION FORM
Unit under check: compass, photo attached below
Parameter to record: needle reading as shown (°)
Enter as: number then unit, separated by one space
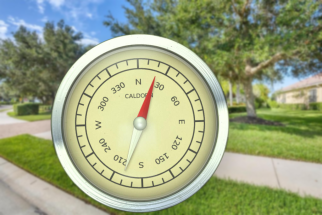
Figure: 20 °
